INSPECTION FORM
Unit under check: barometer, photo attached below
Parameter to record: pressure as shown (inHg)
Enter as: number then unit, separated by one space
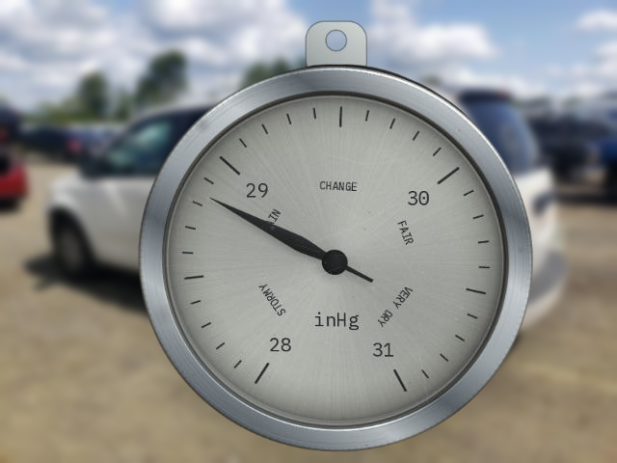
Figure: 28.85 inHg
